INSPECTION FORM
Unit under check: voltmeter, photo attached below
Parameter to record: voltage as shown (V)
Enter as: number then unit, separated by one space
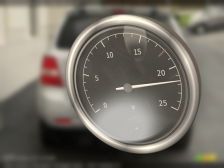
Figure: 21.5 V
